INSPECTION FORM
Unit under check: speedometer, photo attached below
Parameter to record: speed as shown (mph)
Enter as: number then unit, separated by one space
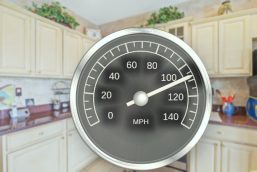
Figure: 107.5 mph
